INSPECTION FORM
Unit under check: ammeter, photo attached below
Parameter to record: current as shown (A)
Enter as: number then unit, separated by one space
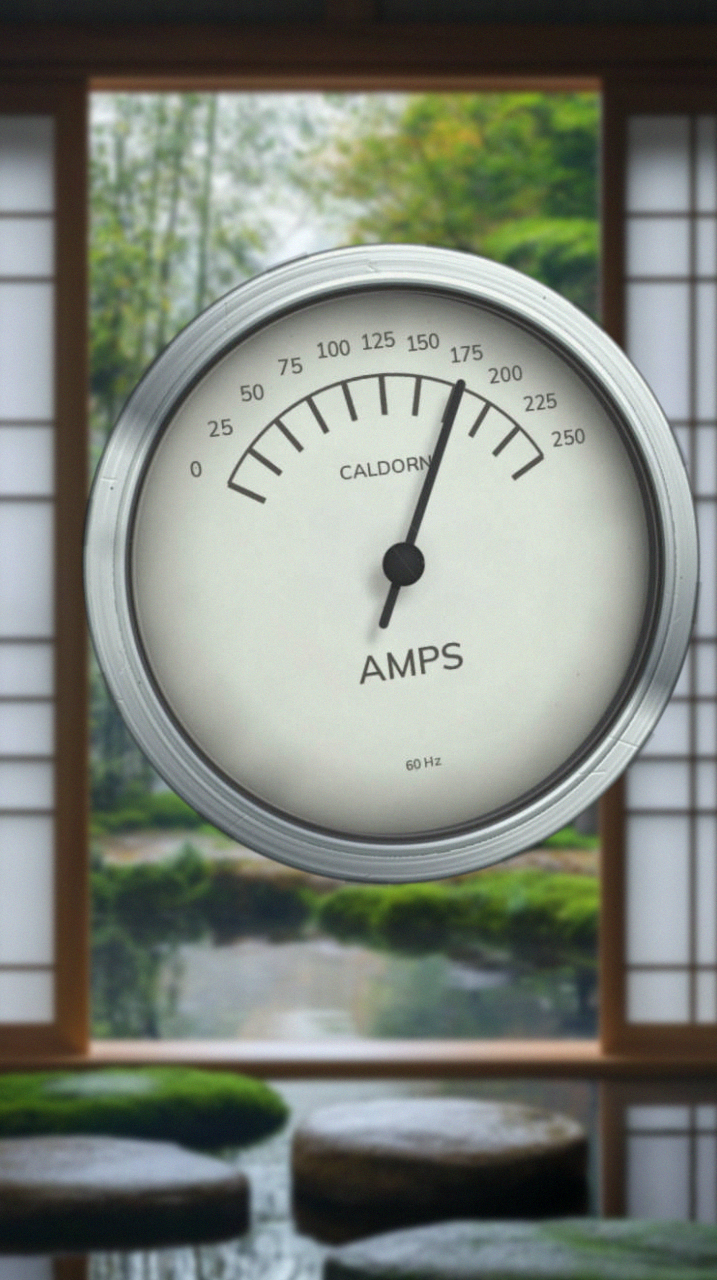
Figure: 175 A
